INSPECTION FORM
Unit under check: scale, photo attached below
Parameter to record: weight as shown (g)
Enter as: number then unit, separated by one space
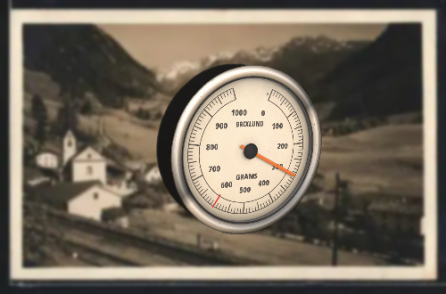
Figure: 300 g
